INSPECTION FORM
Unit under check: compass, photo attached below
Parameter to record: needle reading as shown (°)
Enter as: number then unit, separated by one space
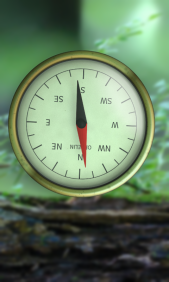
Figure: 352.5 °
